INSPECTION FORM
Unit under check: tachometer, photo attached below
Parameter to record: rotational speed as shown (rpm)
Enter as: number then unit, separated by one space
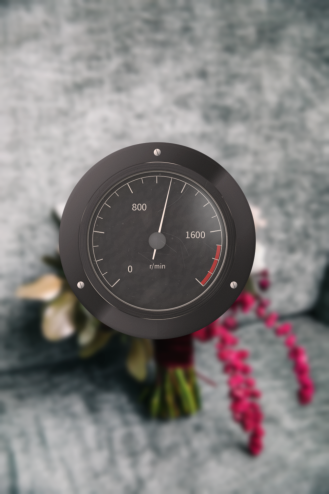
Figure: 1100 rpm
